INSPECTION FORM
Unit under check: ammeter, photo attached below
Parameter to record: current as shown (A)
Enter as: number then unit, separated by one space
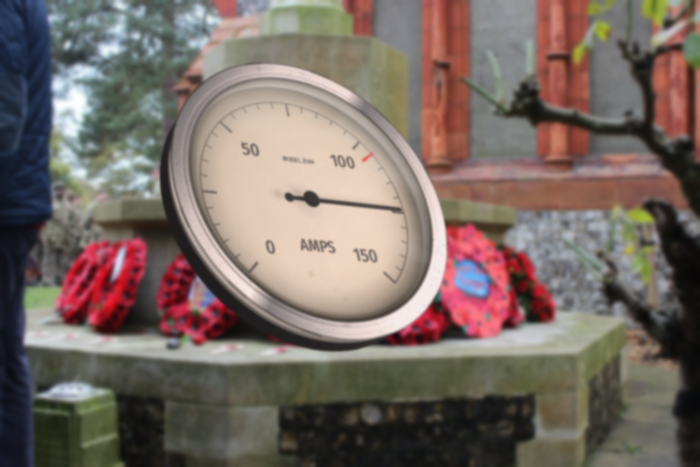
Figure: 125 A
